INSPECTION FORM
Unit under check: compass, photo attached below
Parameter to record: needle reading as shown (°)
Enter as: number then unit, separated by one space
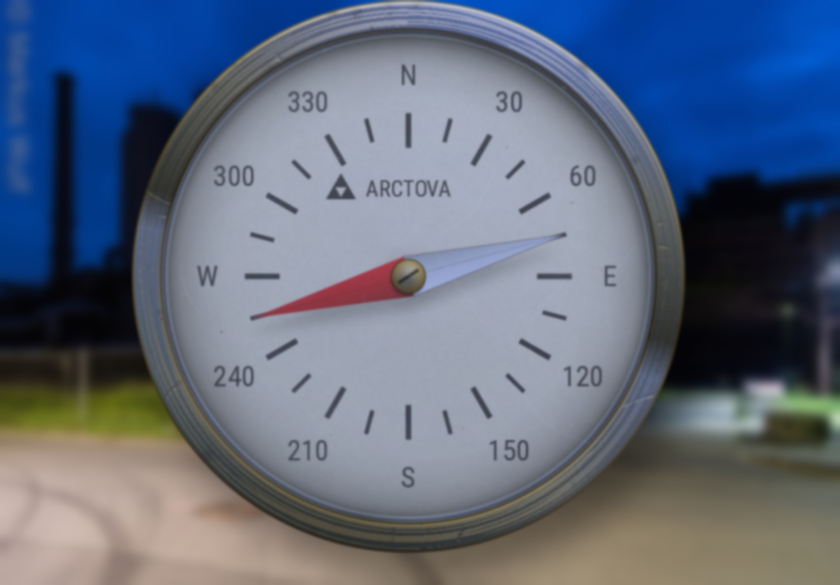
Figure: 255 °
